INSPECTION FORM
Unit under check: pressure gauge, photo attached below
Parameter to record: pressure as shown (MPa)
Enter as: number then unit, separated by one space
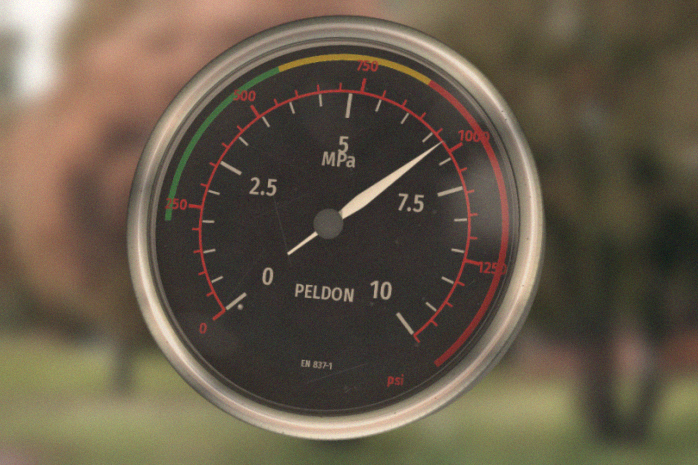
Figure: 6.75 MPa
